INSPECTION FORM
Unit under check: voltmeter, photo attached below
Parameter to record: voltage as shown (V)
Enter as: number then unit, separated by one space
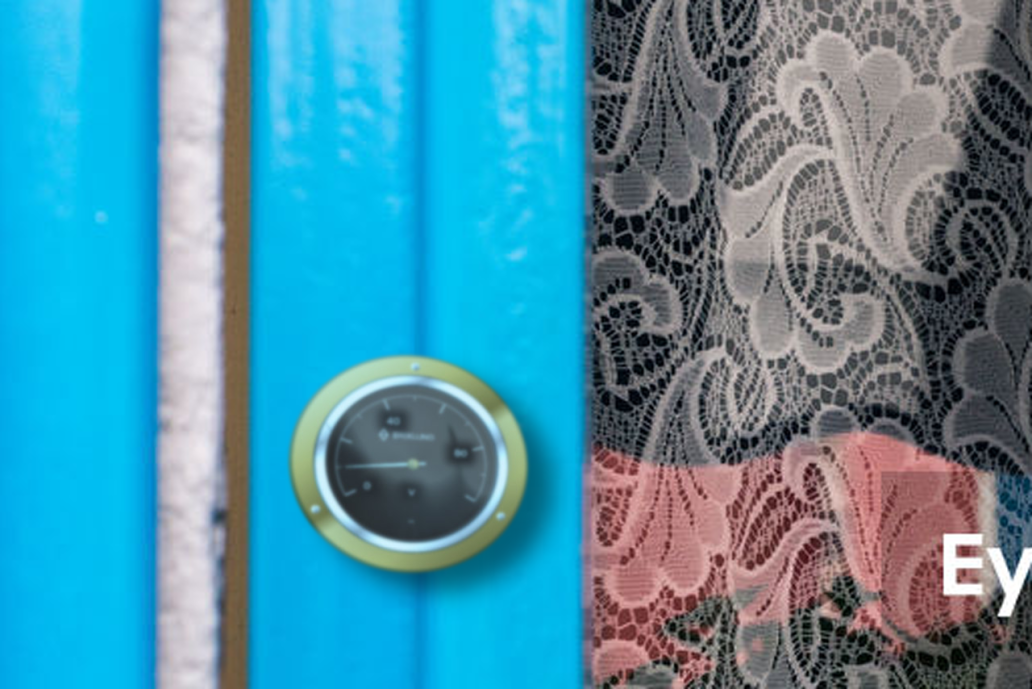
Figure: 10 V
